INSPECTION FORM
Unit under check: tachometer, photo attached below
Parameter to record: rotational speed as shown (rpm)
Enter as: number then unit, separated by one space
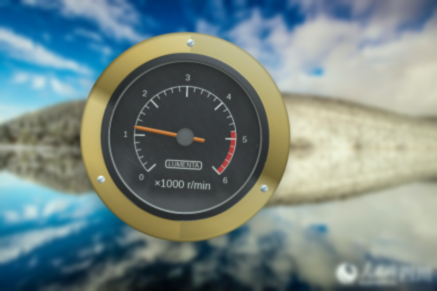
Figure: 1200 rpm
